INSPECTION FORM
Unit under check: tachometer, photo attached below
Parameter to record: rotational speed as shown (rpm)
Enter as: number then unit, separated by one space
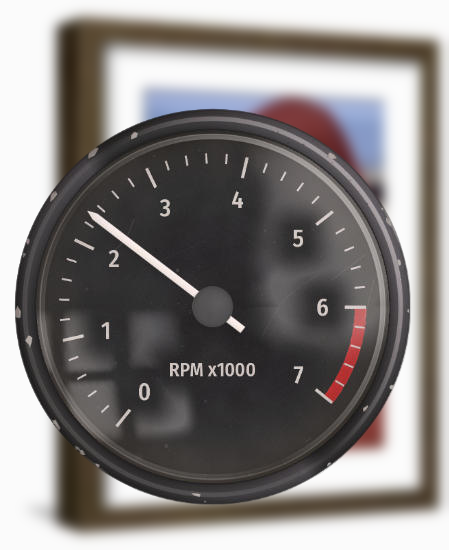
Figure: 2300 rpm
